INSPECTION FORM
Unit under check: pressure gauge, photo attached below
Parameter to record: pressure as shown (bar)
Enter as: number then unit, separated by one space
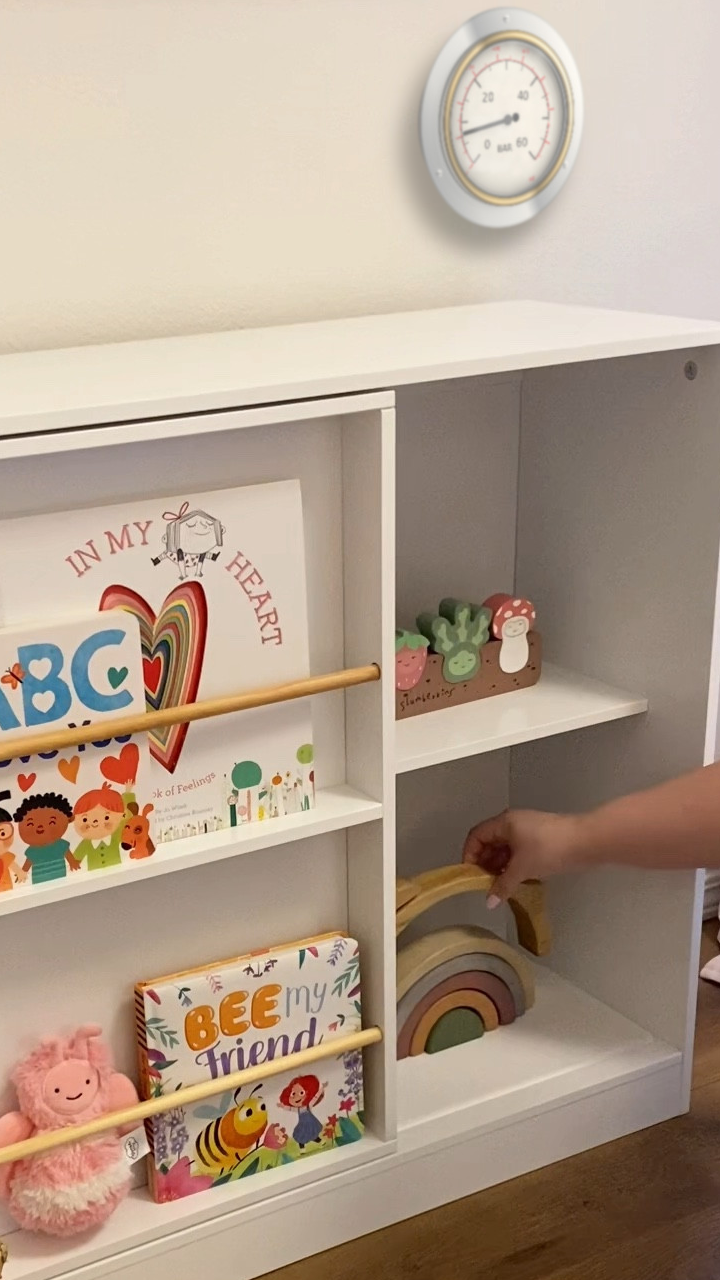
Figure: 7.5 bar
